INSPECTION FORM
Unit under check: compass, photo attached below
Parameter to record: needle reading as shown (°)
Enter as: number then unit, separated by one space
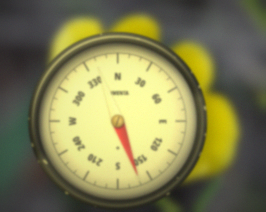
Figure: 160 °
